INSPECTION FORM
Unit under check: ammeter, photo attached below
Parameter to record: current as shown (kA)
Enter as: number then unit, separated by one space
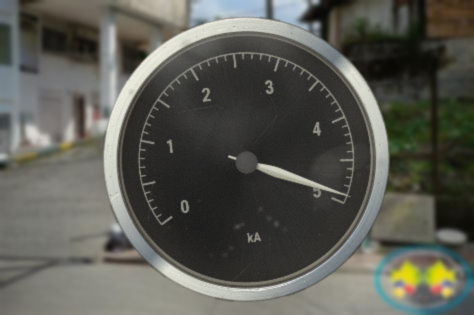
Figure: 4.9 kA
